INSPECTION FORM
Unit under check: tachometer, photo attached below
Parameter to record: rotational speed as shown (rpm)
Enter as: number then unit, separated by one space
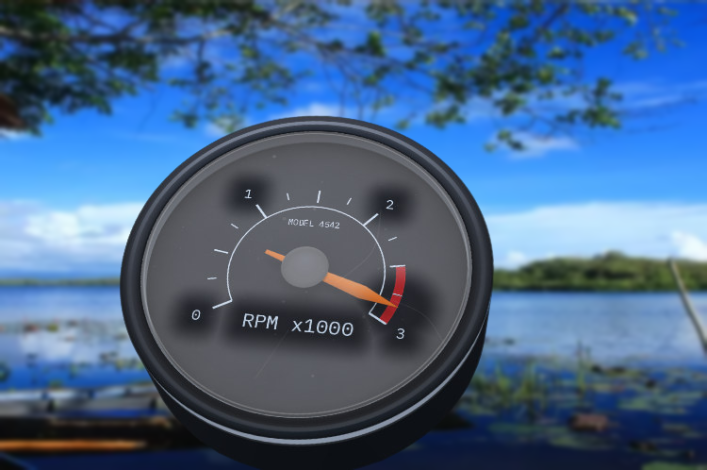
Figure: 2875 rpm
